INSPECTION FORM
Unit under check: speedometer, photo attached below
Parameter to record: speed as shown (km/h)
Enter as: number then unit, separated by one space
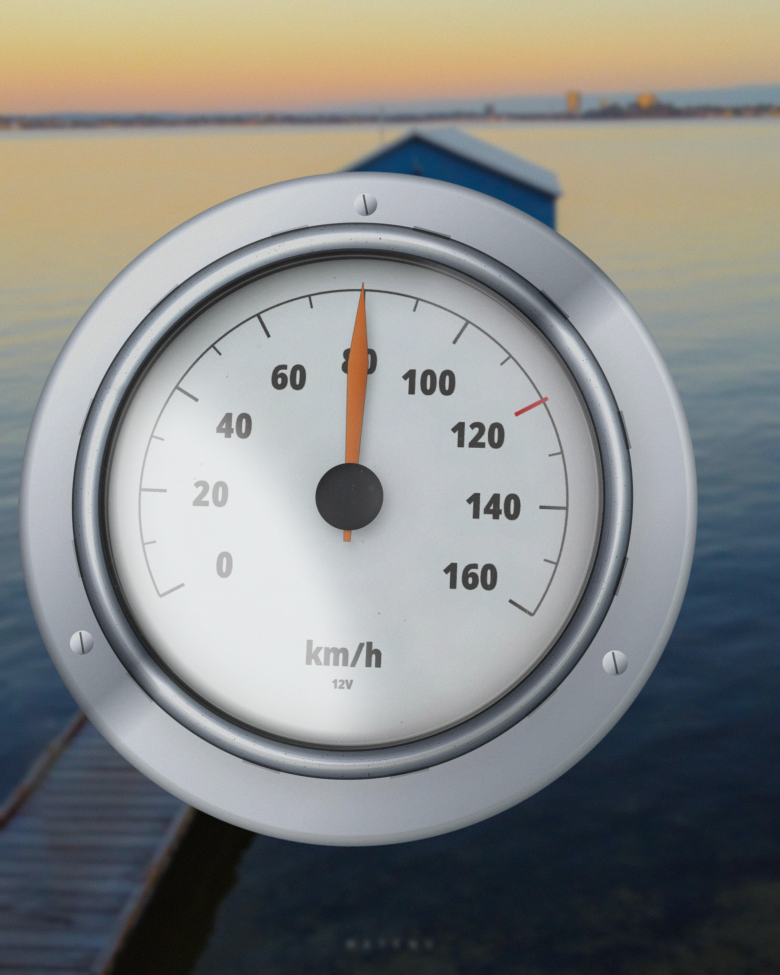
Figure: 80 km/h
